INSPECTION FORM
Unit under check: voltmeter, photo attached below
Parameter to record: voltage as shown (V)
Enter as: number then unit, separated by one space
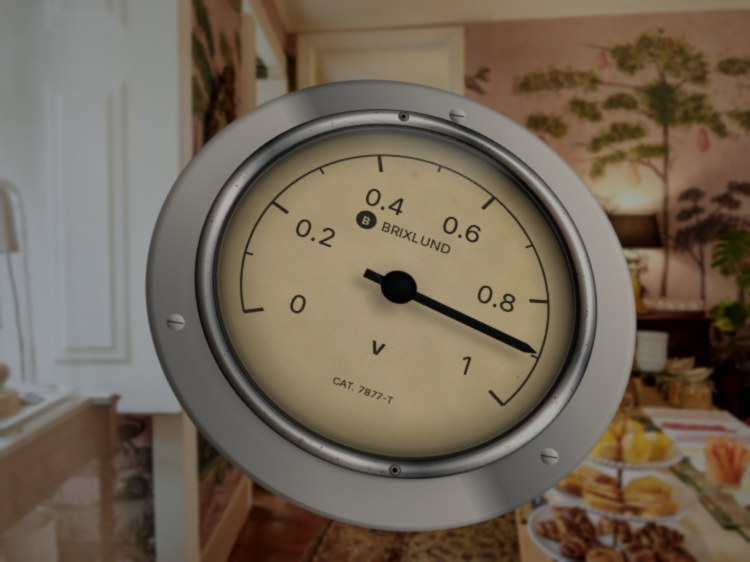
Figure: 0.9 V
